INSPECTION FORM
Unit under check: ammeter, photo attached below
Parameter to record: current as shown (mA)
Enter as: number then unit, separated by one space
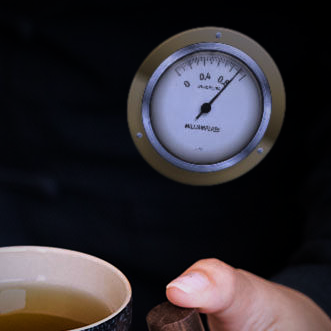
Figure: 0.9 mA
